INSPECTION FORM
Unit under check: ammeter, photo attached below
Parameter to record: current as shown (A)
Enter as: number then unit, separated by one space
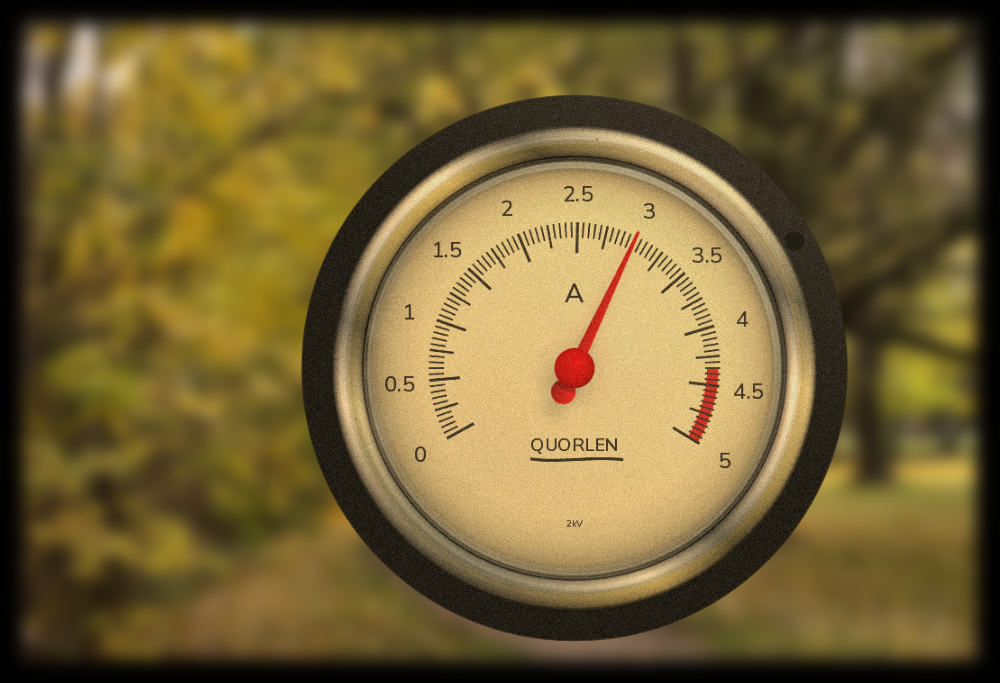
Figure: 3 A
